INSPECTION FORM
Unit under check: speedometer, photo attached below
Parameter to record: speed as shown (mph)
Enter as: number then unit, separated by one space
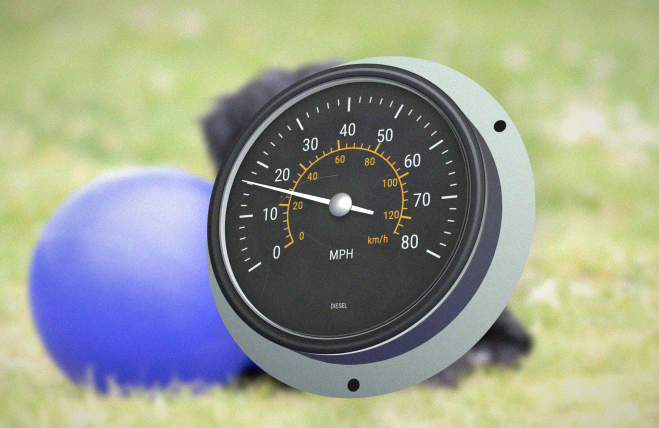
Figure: 16 mph
